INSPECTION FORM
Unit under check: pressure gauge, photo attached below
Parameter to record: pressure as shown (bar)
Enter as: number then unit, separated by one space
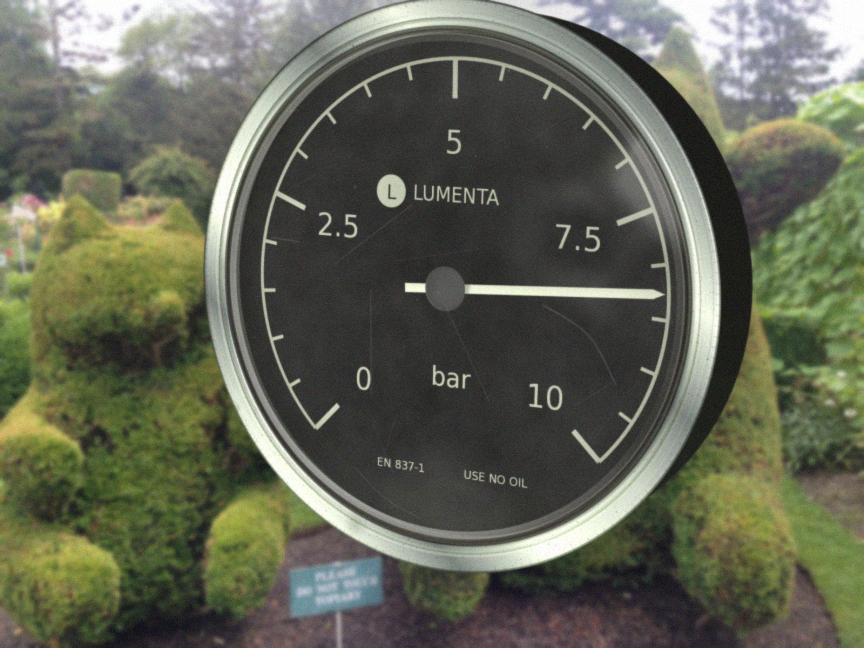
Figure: 8.25 bar
